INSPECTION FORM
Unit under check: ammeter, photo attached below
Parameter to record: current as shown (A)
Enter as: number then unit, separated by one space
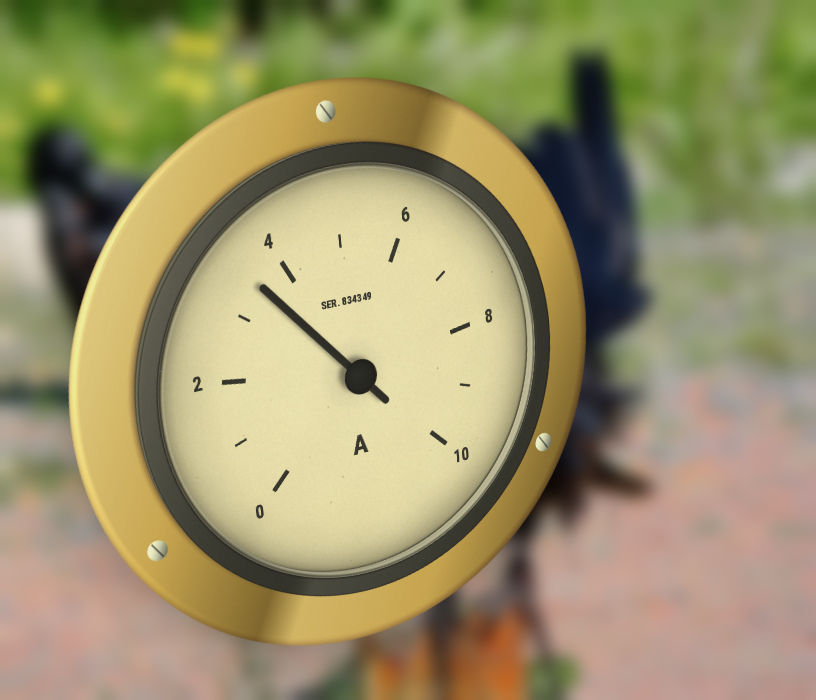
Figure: 3.5 A
